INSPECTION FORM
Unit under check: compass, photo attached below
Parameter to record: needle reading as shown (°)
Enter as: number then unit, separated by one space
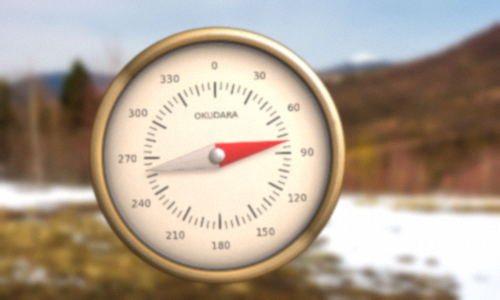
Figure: 80 °
